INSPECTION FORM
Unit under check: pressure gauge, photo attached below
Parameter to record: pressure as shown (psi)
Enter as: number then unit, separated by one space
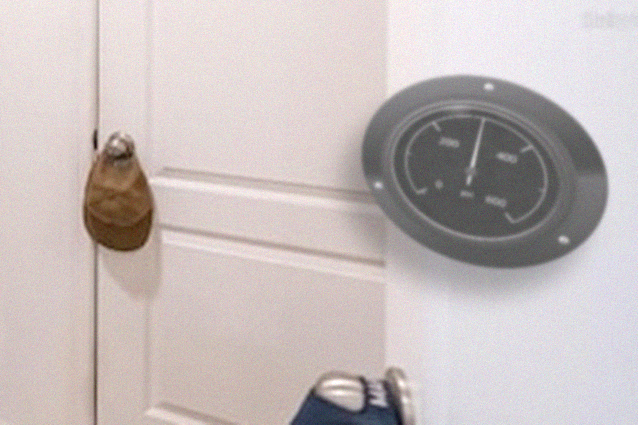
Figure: 300 psi
